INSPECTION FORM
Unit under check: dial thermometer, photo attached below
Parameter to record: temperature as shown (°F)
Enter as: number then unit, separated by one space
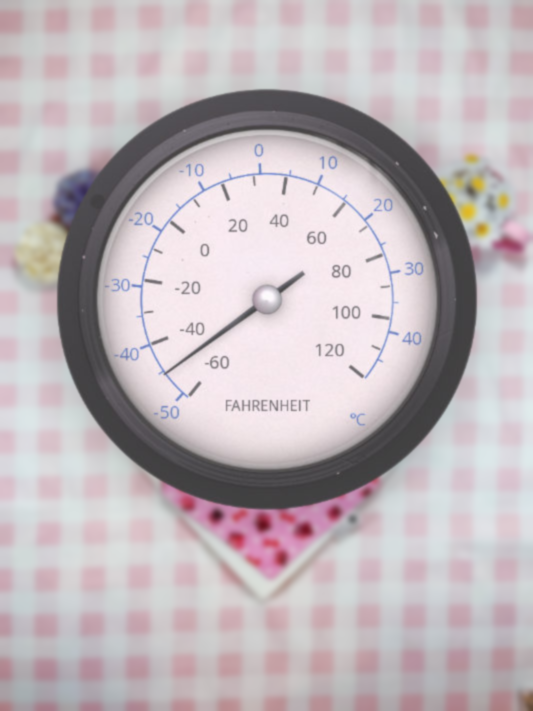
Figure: -50 °F
